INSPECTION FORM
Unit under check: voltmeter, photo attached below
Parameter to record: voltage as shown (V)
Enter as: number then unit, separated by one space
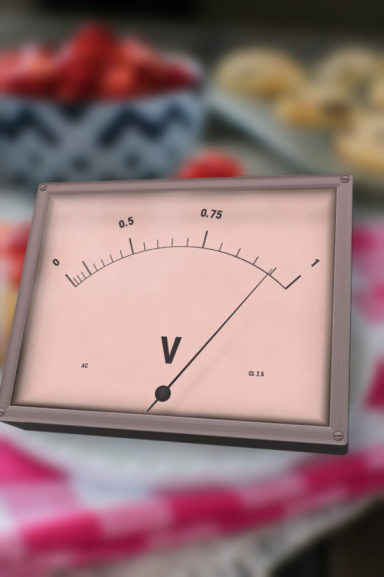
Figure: 0.95 V
